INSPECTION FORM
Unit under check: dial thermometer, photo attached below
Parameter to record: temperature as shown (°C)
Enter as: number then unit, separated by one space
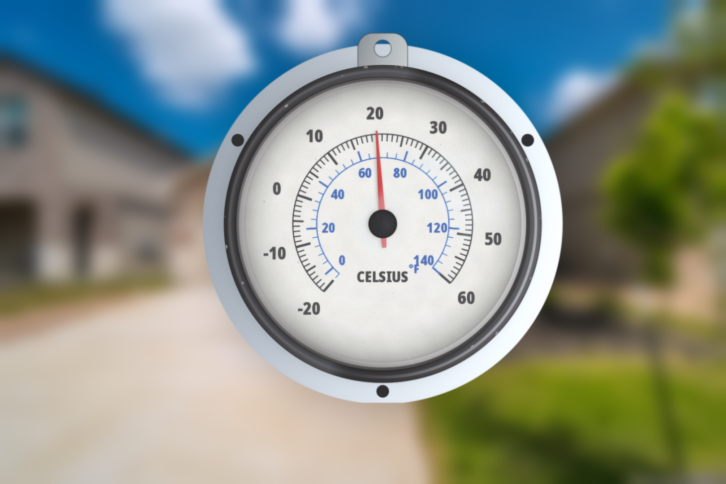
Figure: 20 °C
